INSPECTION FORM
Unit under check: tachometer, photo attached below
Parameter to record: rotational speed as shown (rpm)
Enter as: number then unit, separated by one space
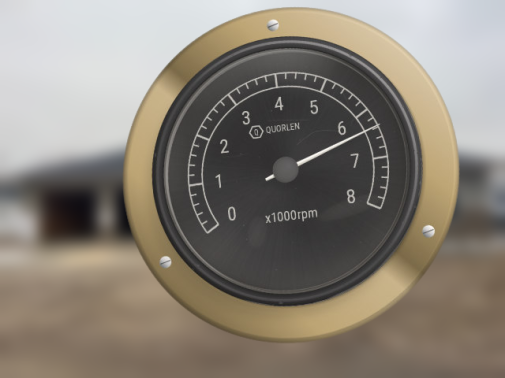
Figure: 6400 rpm
